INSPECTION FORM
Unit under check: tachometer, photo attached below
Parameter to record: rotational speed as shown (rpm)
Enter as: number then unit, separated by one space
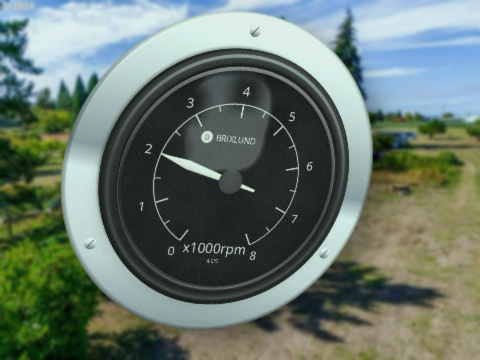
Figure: 2000 rpm
